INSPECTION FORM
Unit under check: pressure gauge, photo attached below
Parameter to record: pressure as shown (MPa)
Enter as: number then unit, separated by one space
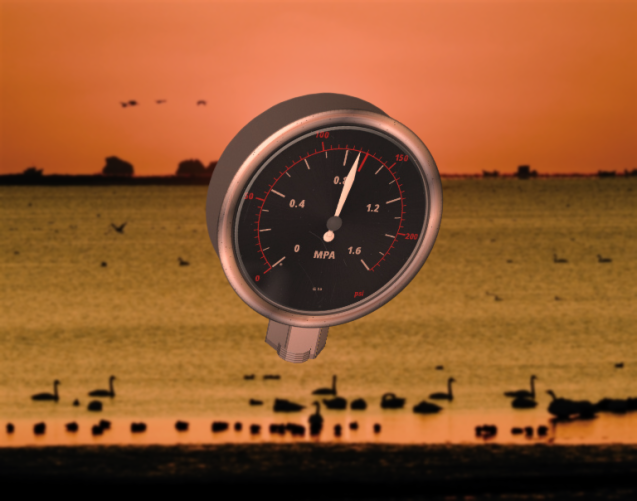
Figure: 0.85 MPa
